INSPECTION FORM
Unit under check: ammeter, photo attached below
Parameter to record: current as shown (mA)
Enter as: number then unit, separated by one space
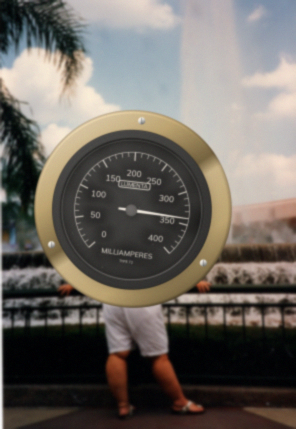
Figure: 340 mA
